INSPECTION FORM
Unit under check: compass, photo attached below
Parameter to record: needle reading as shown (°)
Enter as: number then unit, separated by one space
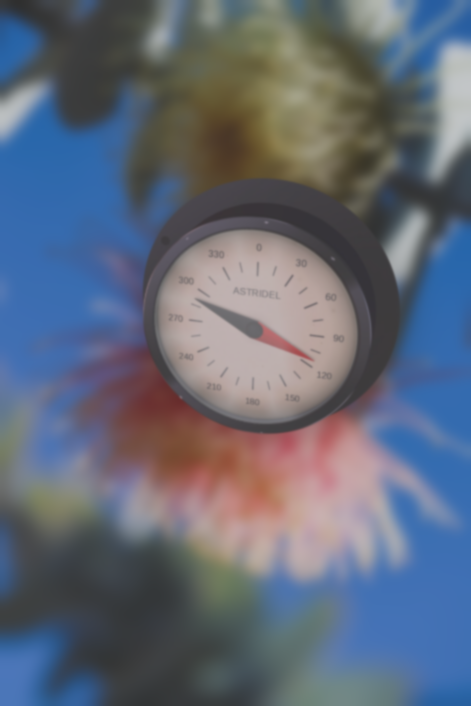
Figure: 112.5 °
